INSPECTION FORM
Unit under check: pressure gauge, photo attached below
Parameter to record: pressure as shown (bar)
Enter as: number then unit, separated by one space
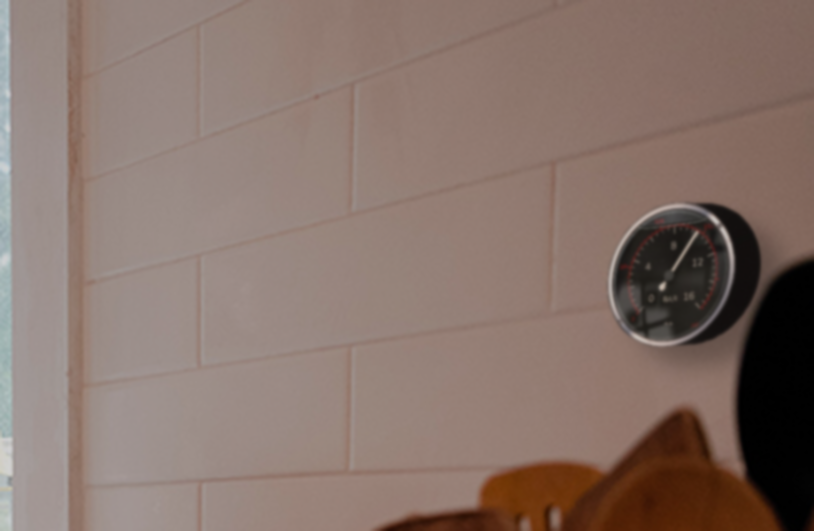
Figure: 10 bar
